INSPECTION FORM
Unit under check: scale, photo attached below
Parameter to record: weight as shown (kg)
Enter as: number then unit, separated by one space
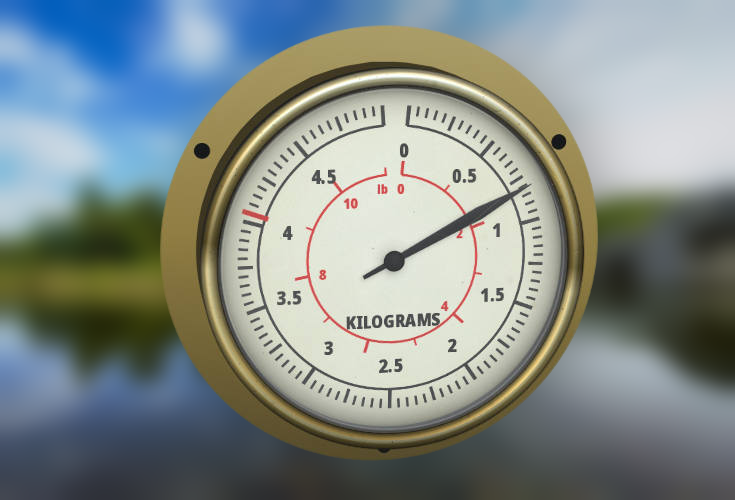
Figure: 0.8 kg
